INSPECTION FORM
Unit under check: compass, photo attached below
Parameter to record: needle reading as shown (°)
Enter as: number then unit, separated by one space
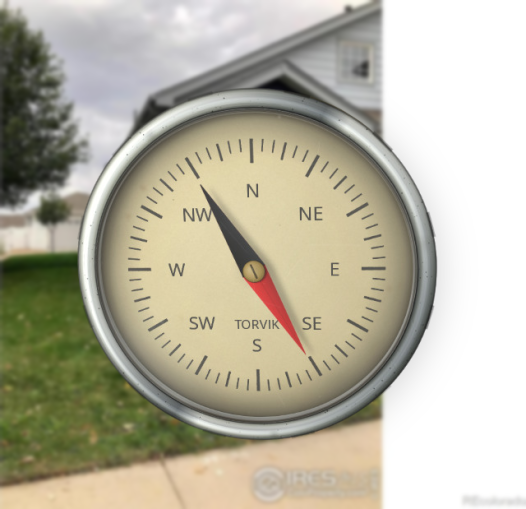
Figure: 150 °
